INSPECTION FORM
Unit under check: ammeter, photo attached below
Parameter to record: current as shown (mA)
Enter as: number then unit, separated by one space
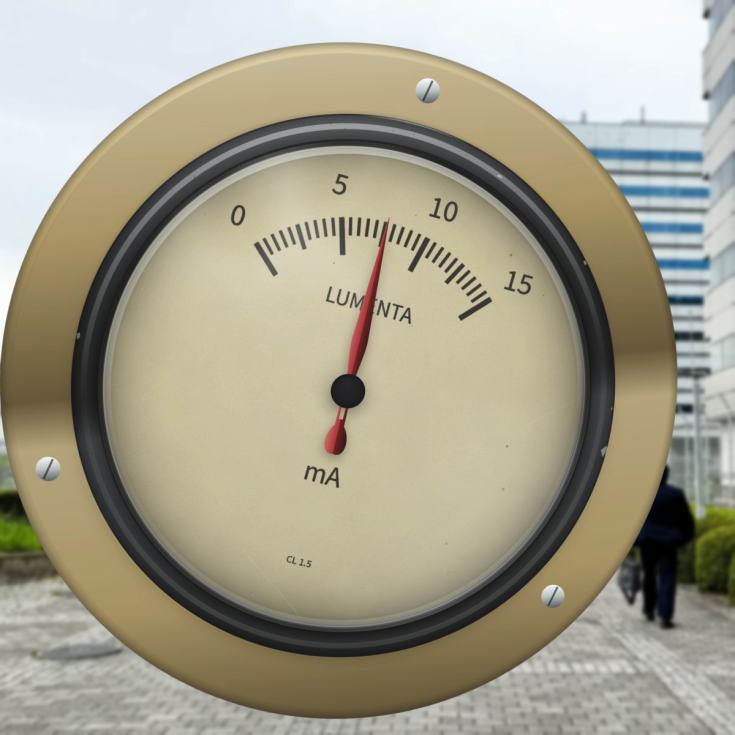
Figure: 7.5 mA
